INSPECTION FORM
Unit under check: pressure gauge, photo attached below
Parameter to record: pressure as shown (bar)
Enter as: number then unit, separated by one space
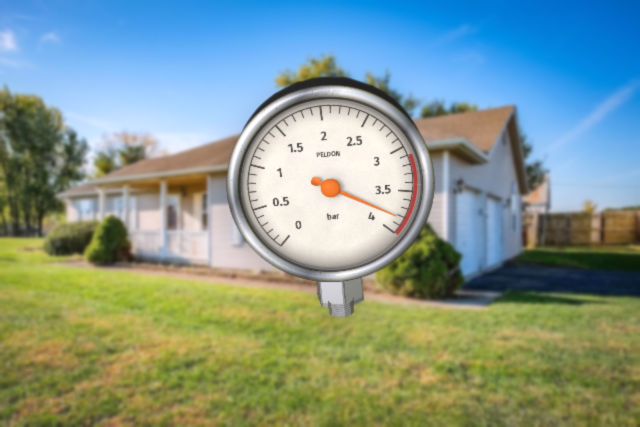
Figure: 3.8 bar
